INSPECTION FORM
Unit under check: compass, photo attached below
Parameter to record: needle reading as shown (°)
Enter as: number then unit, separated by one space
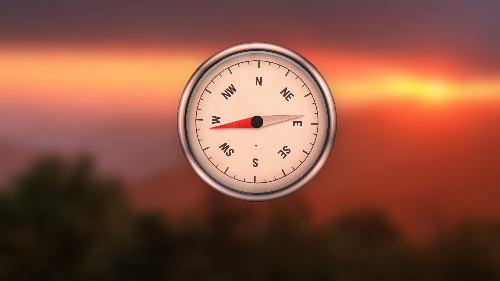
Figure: 260 °
